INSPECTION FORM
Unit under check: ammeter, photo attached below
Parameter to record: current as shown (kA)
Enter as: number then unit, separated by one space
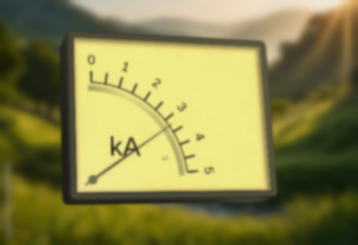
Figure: 3.25 kA
